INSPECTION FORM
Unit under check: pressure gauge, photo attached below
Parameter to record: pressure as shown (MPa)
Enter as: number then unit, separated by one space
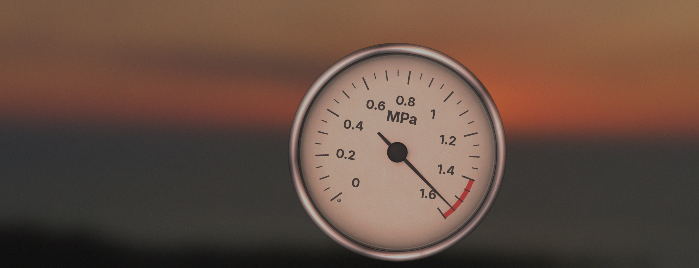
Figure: 1.55 MPa
